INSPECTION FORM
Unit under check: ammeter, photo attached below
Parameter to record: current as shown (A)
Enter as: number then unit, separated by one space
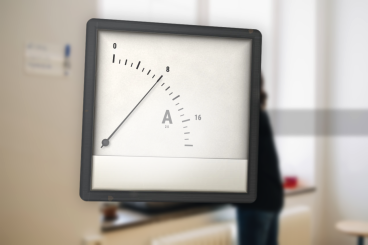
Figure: 8 A
